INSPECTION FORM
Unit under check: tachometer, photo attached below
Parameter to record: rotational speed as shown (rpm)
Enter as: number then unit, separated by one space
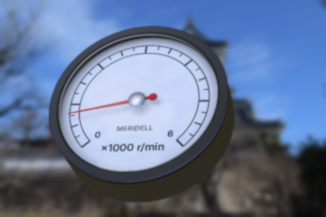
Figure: 750 rpm
